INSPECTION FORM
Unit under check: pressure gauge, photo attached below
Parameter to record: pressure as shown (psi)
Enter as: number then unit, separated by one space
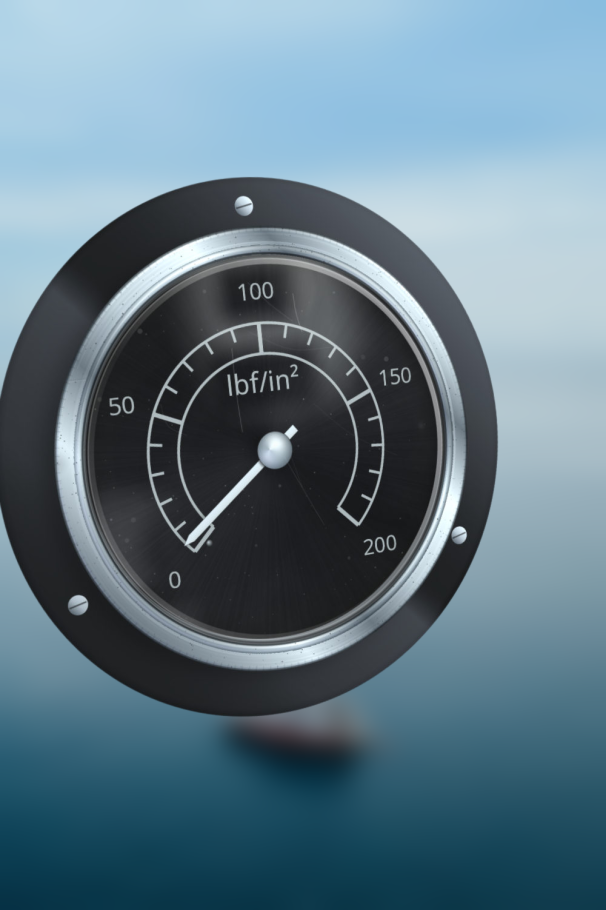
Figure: 5 psi
